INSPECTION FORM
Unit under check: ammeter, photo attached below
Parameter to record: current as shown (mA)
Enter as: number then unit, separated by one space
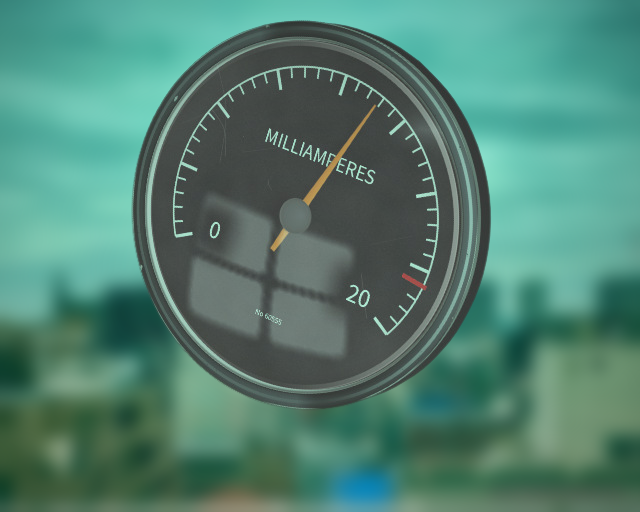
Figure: 11.5 mA
